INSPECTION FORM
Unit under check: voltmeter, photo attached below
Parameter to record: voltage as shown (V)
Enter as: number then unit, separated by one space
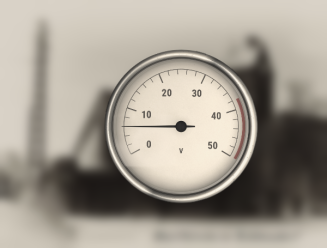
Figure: 6 V
